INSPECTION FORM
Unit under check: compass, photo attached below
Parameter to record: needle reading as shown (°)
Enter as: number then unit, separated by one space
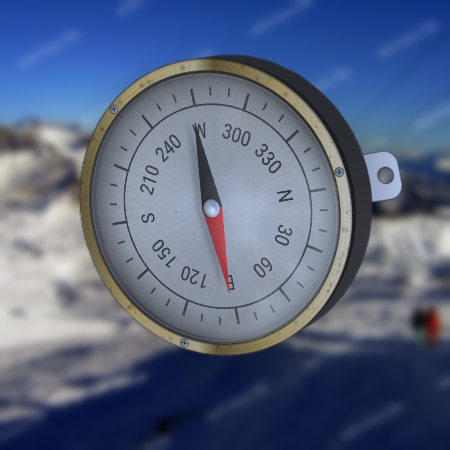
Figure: 90 °
